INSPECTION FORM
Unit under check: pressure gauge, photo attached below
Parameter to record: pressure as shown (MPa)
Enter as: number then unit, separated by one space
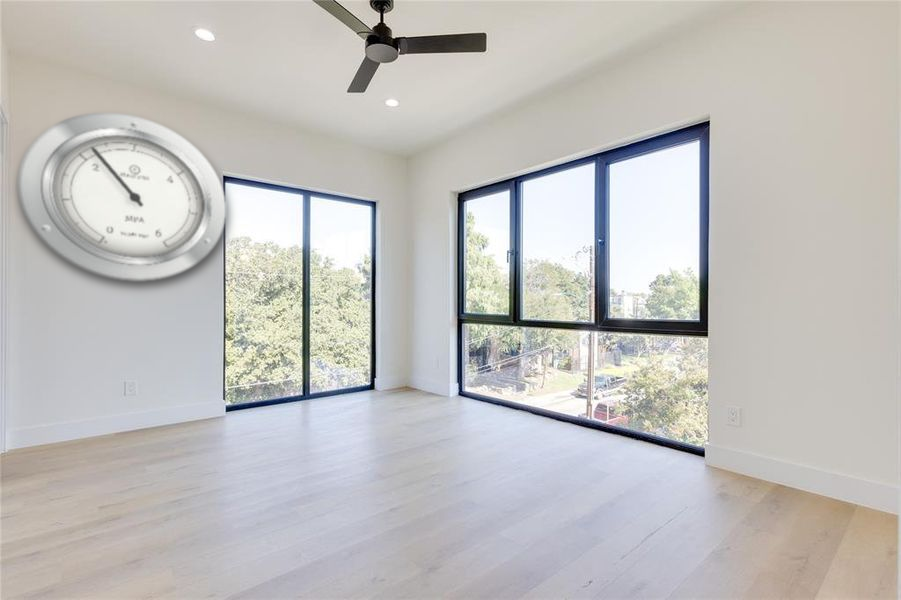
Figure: 2.25 MPa
